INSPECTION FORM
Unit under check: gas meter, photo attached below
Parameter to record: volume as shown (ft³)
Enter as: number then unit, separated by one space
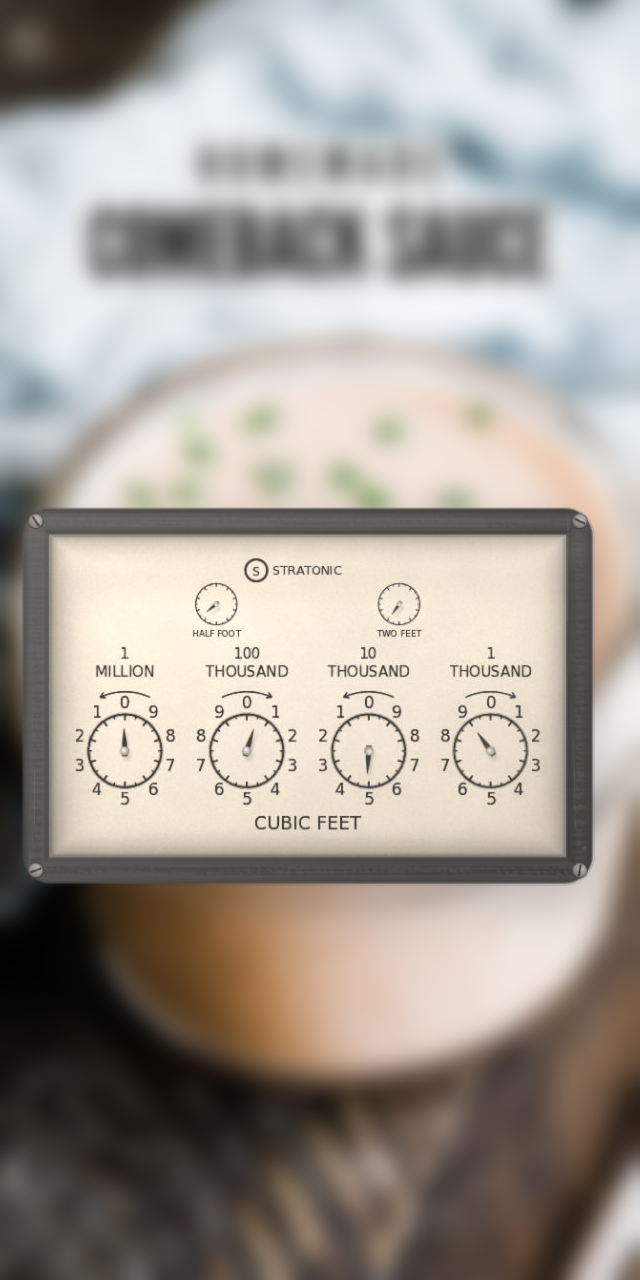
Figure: 4900 ft³
